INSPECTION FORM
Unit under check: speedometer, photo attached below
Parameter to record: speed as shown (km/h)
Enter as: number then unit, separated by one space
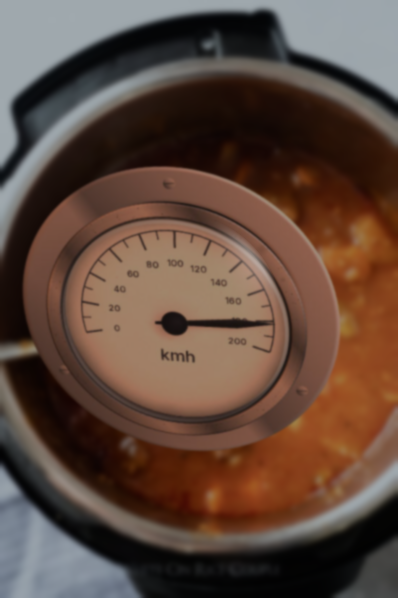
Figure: 180 km/h
